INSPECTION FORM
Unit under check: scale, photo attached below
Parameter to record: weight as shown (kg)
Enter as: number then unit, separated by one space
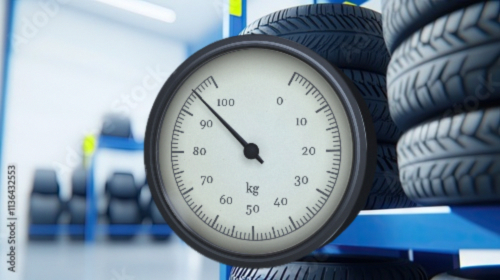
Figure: 95 kg
